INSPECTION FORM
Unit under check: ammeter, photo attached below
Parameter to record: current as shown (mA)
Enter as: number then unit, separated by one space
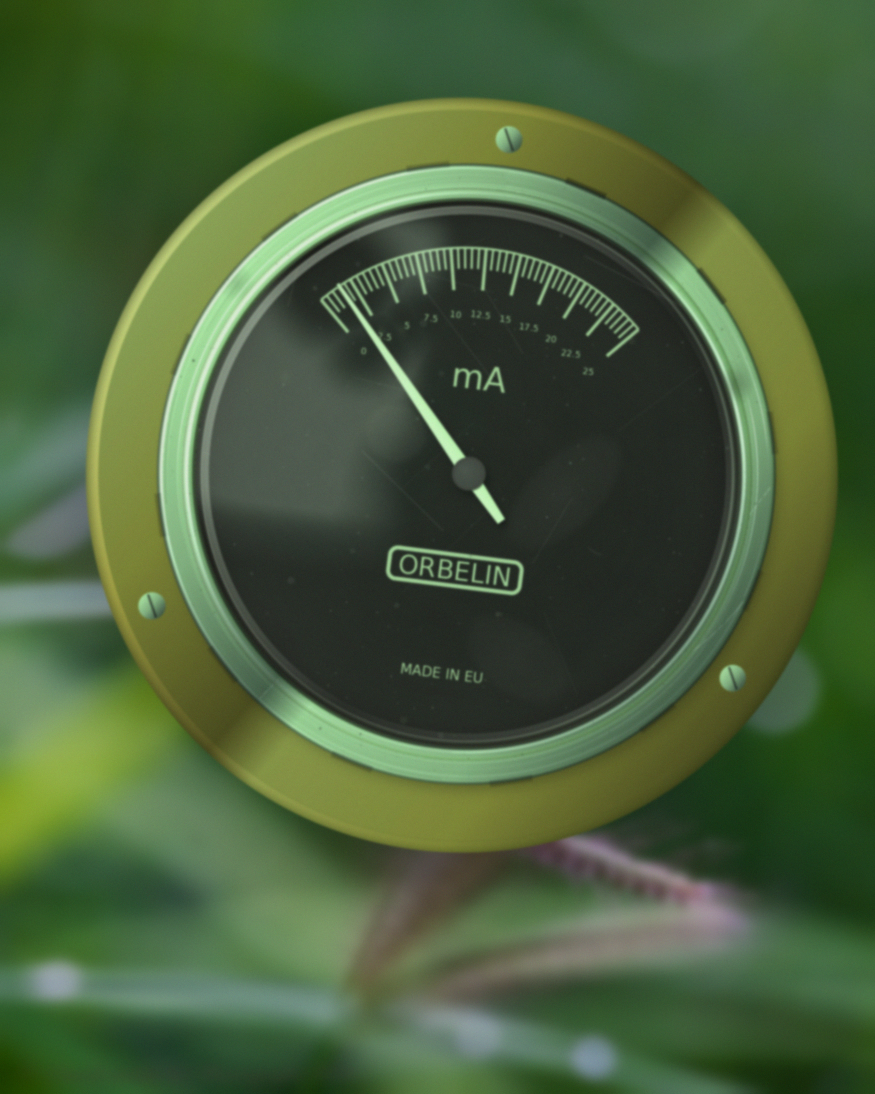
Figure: 1.5 mA
